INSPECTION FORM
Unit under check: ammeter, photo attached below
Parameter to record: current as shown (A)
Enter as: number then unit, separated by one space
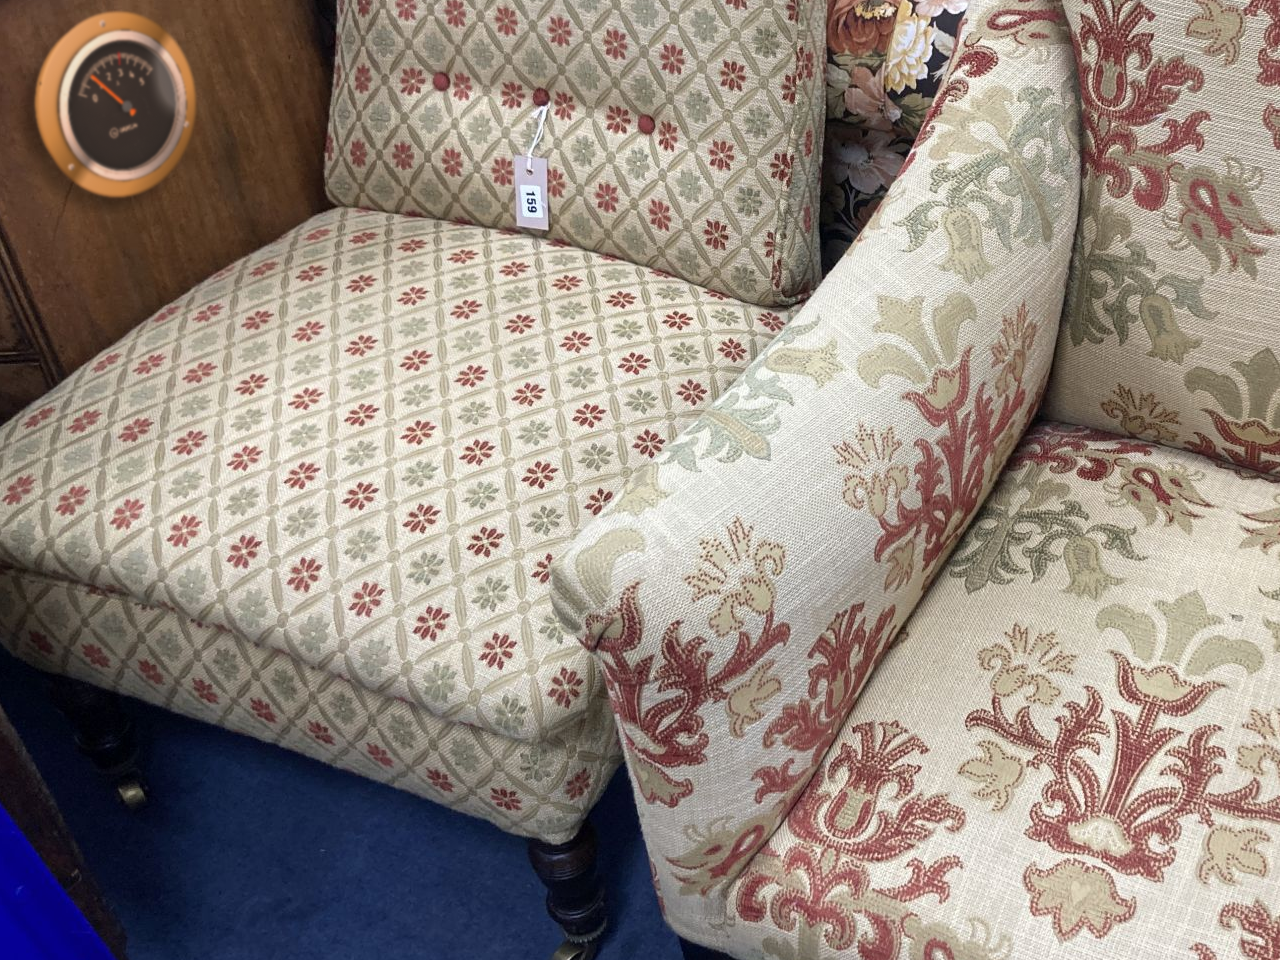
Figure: 1 A
